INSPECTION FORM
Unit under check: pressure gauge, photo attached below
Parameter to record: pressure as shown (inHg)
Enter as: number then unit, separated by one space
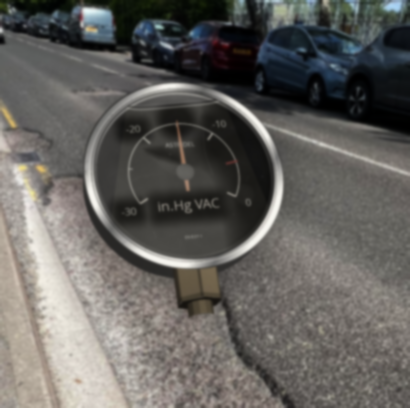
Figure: -15 inHg
